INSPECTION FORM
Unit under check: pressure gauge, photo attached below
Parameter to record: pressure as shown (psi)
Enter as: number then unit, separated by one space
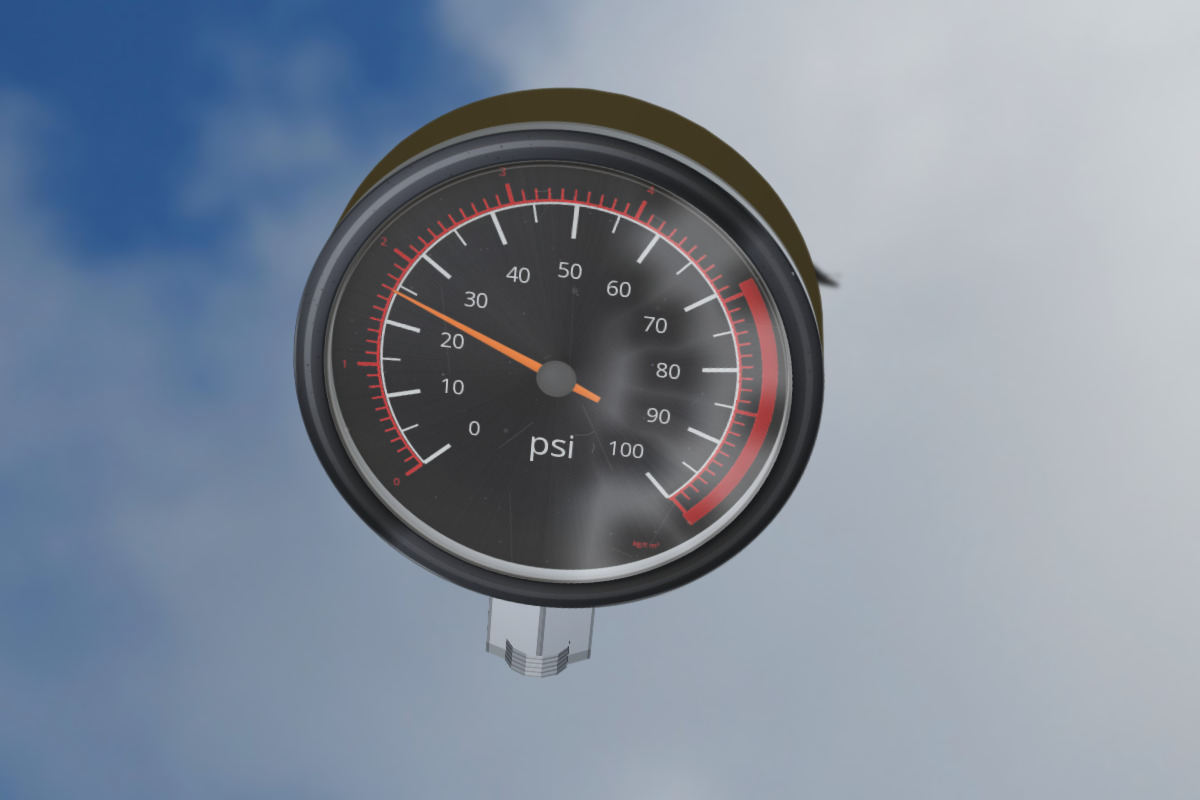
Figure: 25 psi
